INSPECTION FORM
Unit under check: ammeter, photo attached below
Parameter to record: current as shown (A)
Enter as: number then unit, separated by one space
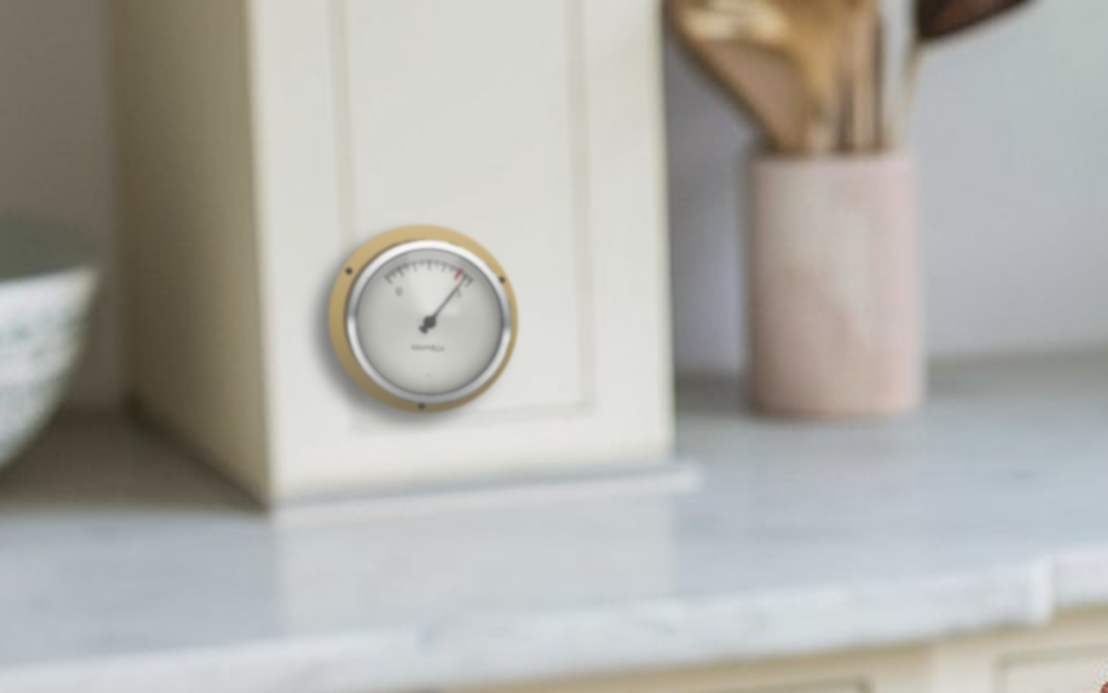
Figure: 2.75 A
